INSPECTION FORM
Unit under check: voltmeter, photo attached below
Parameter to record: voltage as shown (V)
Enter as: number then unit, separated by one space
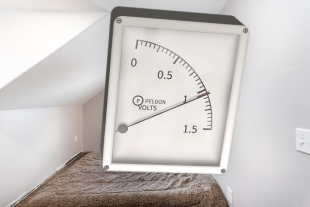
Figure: 1.05 V
